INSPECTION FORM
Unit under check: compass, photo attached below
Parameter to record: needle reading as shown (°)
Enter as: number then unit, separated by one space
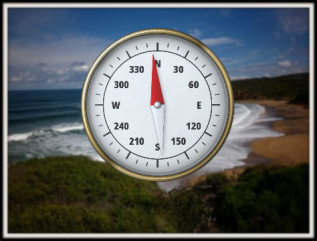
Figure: 355 °
